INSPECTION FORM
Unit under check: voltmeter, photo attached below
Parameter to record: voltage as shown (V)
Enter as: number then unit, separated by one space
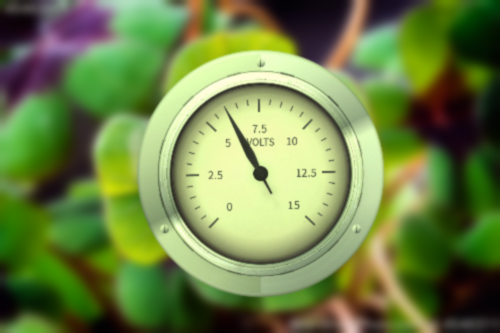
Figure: 6 V
